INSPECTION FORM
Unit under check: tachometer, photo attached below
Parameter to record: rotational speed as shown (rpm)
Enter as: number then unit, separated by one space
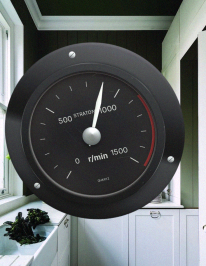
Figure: 900 rpm
